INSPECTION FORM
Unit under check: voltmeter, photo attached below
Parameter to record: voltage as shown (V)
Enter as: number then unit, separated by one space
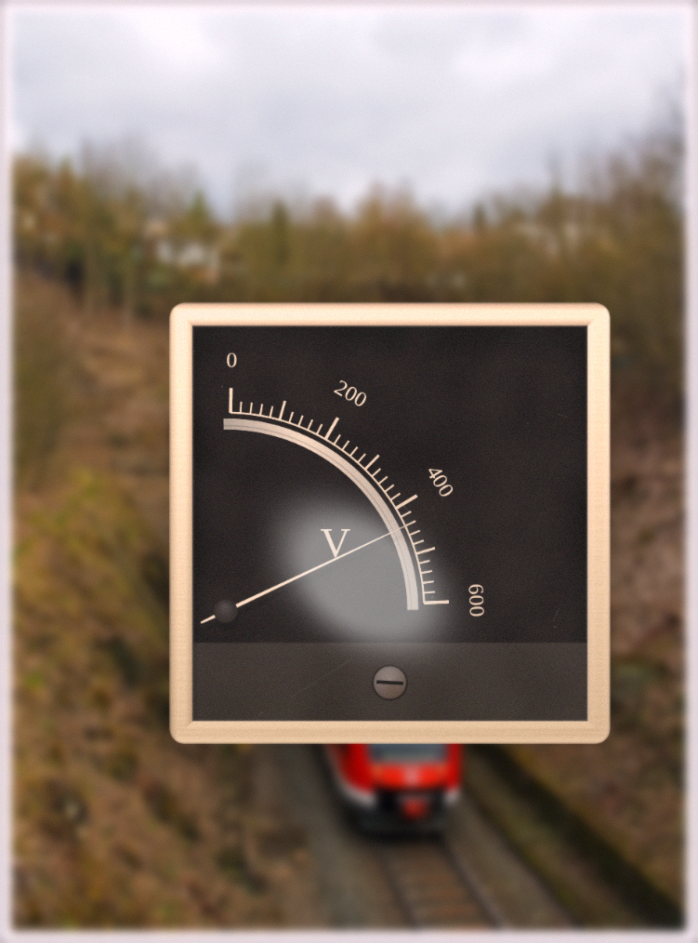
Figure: 440 V
